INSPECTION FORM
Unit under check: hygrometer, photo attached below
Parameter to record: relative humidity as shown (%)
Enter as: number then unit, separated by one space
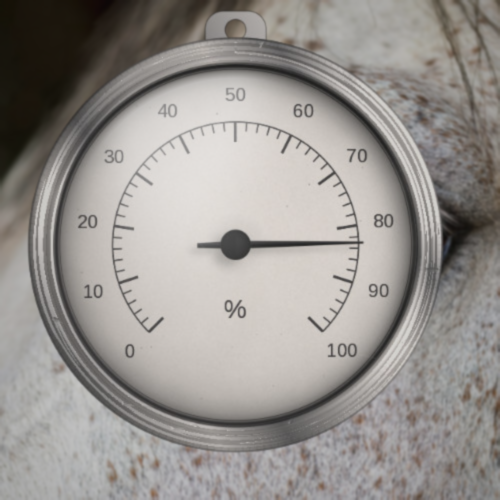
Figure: 83 %
